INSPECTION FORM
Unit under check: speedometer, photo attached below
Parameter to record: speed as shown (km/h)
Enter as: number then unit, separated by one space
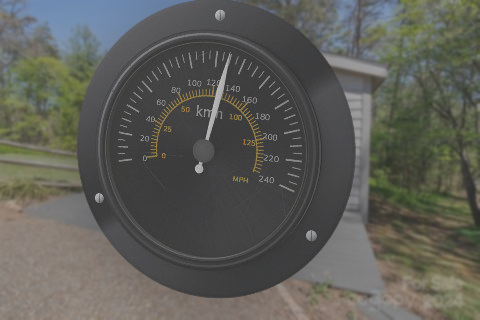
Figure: 130 km/h
